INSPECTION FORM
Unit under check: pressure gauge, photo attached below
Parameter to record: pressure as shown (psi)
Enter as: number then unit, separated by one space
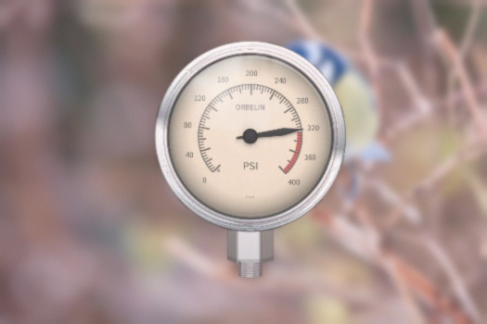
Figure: 320 psi
